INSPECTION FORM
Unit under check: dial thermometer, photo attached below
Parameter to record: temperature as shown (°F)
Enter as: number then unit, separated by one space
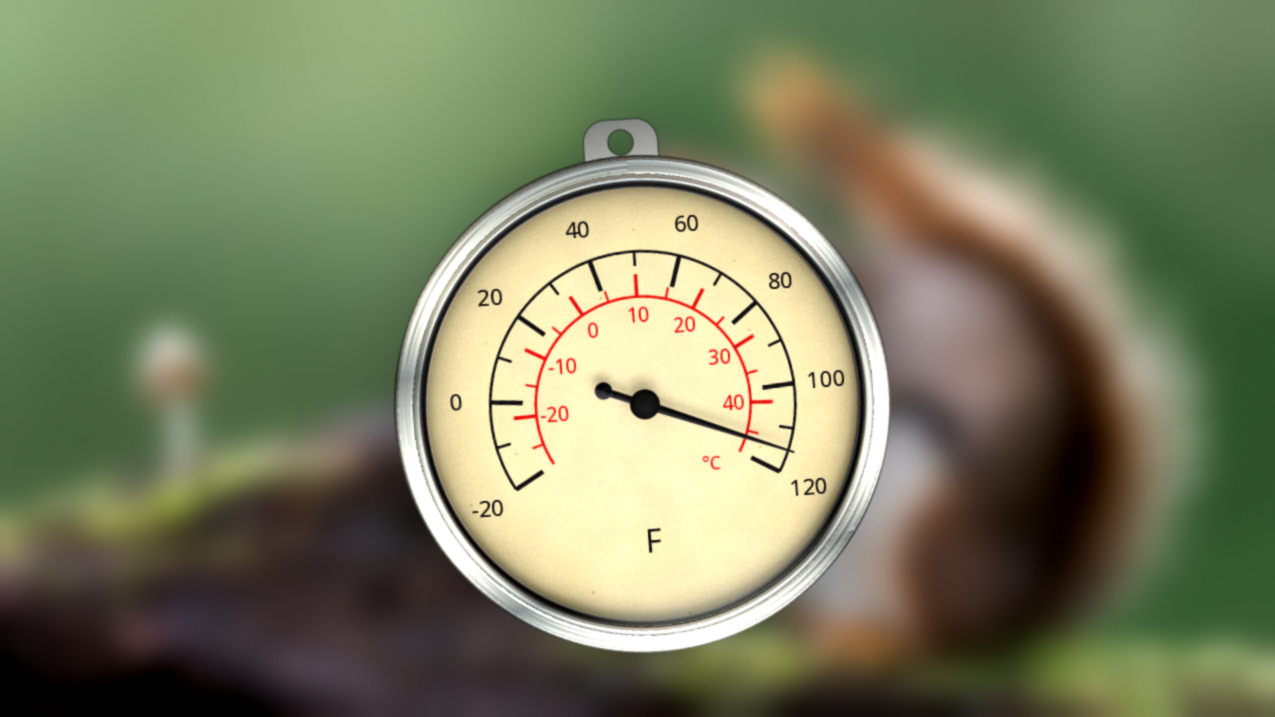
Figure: 115 °F
